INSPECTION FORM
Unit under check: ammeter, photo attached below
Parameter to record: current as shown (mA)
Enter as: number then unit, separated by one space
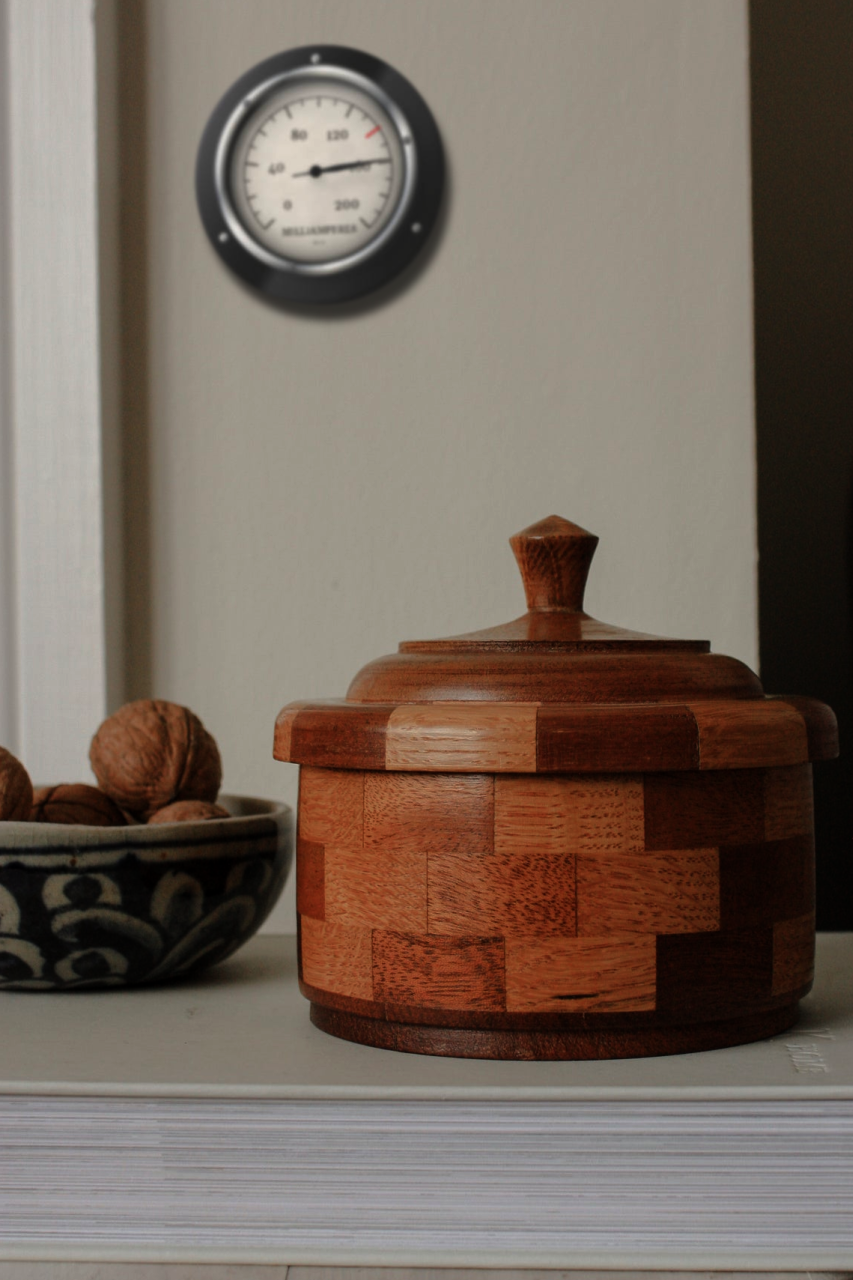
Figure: 160 mA
